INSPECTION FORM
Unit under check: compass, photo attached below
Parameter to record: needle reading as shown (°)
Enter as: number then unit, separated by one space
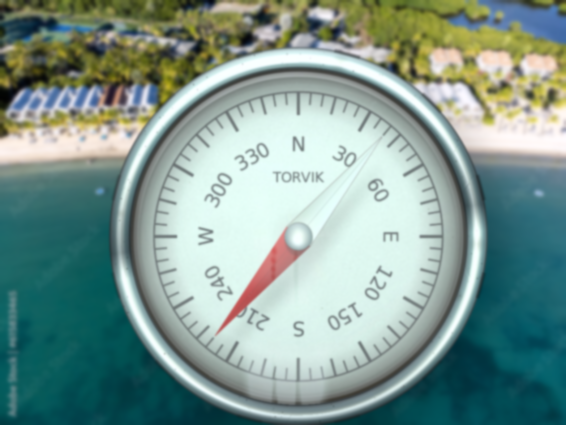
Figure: 220 °
